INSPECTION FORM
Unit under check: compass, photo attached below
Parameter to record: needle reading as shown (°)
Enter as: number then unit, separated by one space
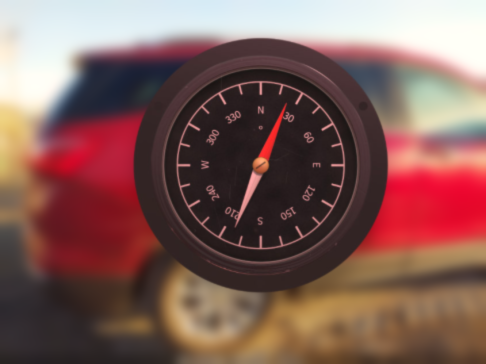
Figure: 22.5 °
